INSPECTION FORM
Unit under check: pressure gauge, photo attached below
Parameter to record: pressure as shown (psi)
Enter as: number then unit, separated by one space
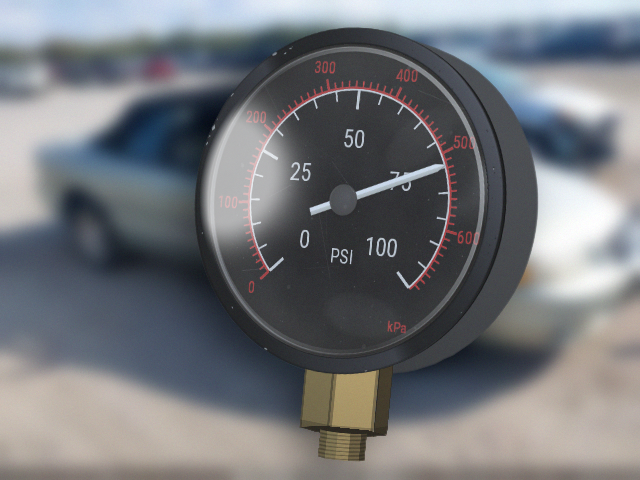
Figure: 75 psi
